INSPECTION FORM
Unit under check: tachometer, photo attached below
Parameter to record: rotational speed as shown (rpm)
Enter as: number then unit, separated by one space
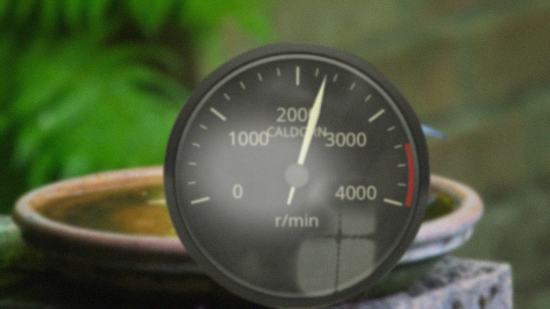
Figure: 2300 rpm
